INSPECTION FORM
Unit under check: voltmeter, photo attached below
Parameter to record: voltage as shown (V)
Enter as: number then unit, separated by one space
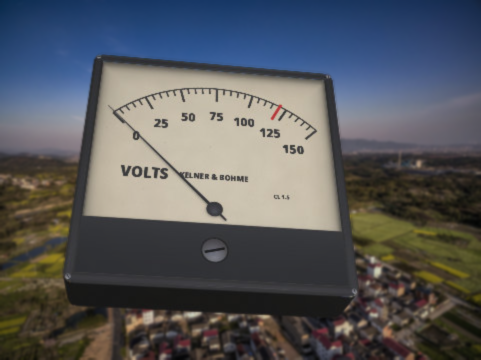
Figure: 0 V
